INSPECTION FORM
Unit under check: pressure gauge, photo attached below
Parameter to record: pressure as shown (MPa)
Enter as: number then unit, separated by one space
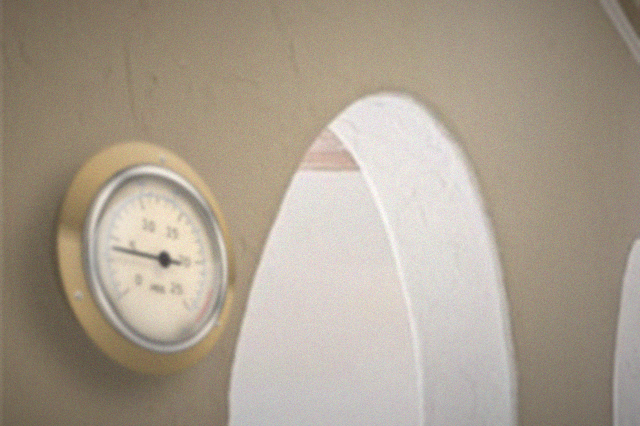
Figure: 4 MPa
